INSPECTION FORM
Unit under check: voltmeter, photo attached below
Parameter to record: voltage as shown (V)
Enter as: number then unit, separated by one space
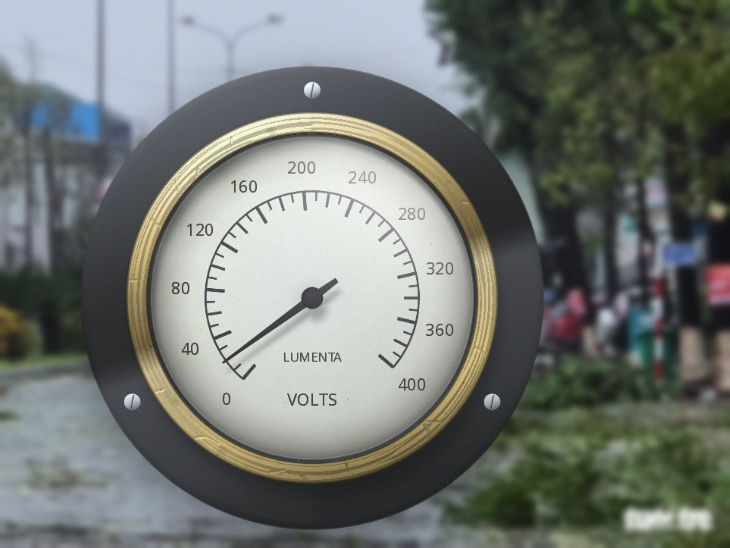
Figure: 20 V
